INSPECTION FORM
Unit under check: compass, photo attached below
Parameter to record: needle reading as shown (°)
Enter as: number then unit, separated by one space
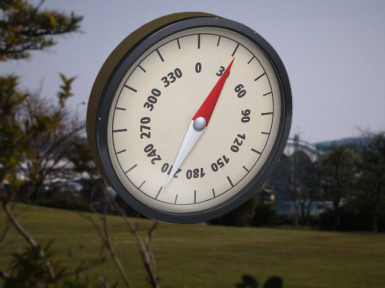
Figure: 30 °
